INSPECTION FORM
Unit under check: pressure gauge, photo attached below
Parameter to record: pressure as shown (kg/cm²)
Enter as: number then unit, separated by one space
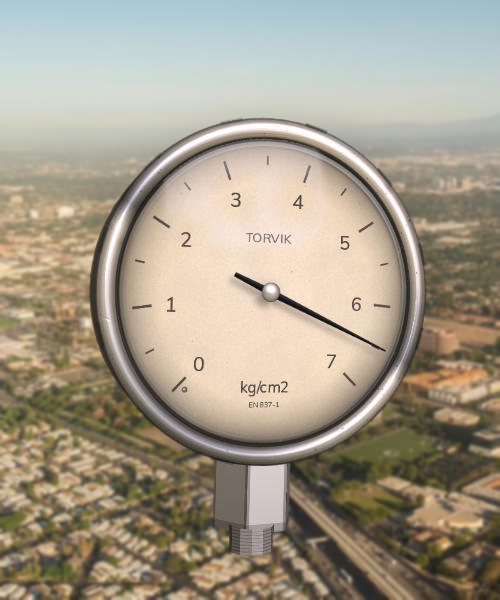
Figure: 6.5 kg/cm²
